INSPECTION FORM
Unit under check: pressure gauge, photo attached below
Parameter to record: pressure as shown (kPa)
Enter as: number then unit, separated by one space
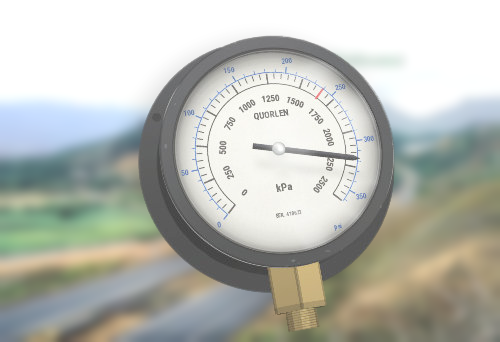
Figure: 2200 kPa
